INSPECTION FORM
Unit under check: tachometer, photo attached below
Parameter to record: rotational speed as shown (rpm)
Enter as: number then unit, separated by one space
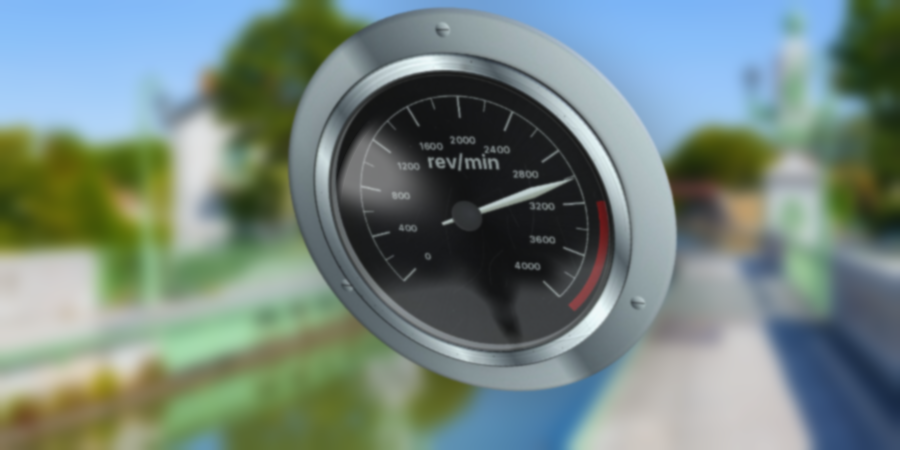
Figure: 3000 rpm
